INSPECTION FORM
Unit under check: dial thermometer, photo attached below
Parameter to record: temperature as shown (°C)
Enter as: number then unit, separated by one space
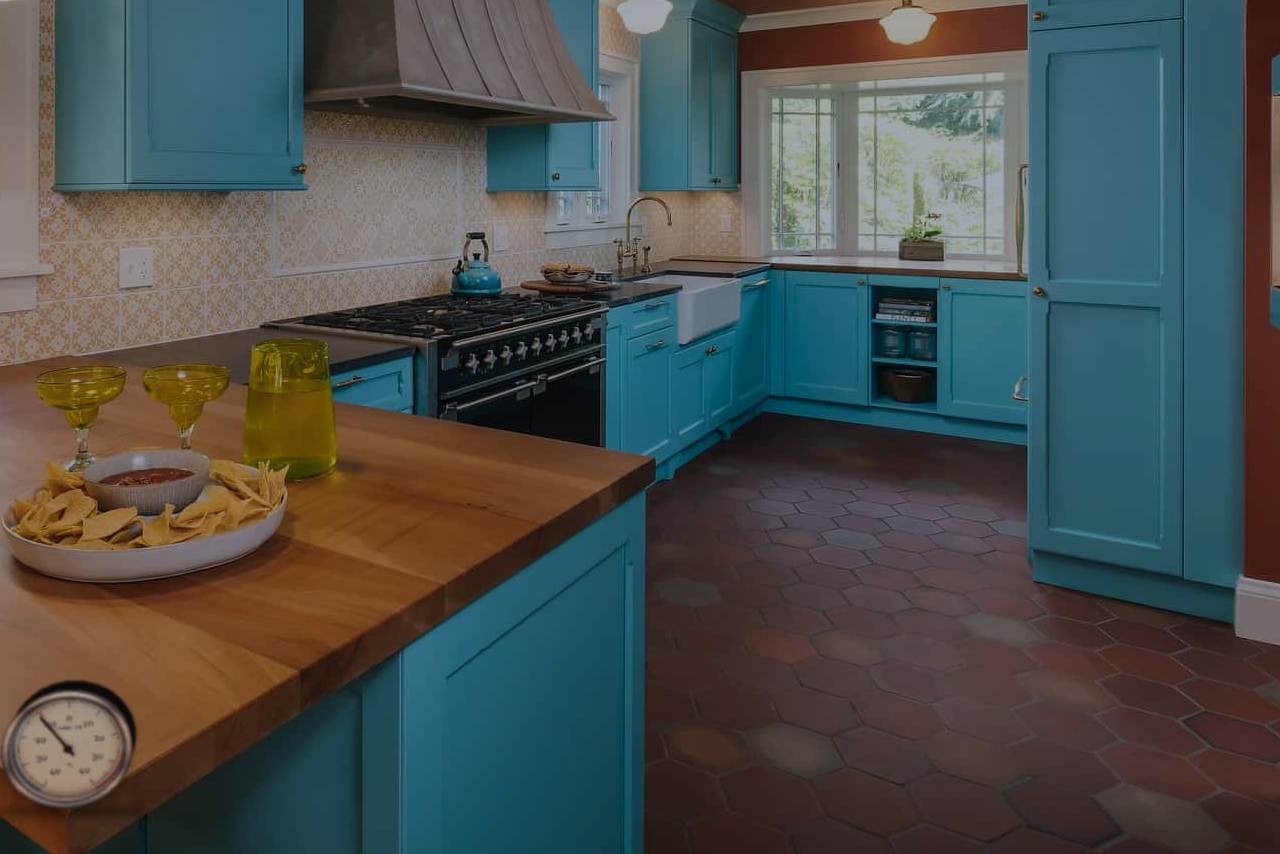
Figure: -10 °C
